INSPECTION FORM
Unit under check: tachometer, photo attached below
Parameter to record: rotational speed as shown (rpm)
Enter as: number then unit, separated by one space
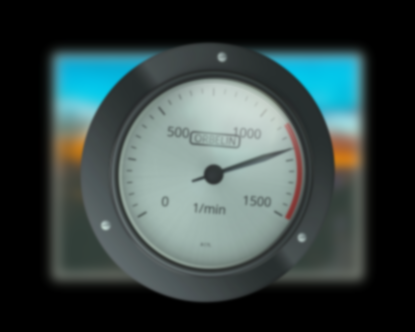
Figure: 1200 rpm
